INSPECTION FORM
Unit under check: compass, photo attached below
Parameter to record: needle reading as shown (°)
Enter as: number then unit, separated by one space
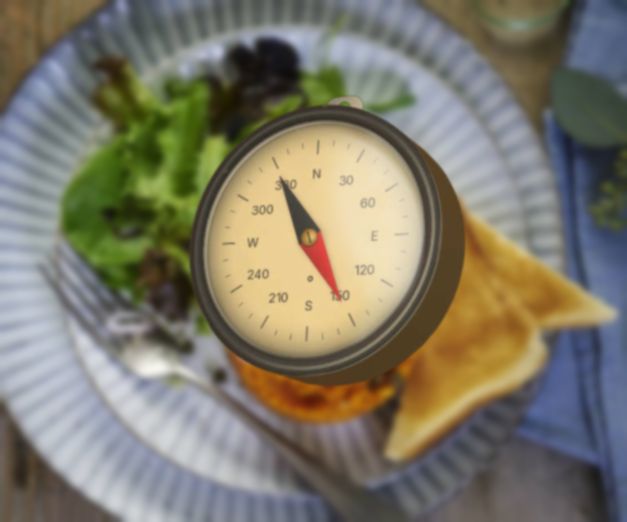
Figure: 150 °
